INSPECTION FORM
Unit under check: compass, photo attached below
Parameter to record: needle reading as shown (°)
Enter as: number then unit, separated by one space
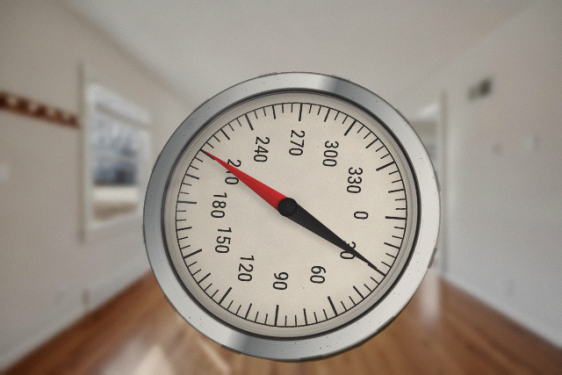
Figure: 210 °
